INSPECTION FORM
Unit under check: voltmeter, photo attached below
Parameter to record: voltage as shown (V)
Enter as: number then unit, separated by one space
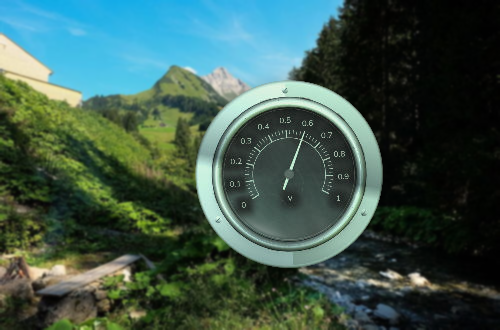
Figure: 0.6 V
